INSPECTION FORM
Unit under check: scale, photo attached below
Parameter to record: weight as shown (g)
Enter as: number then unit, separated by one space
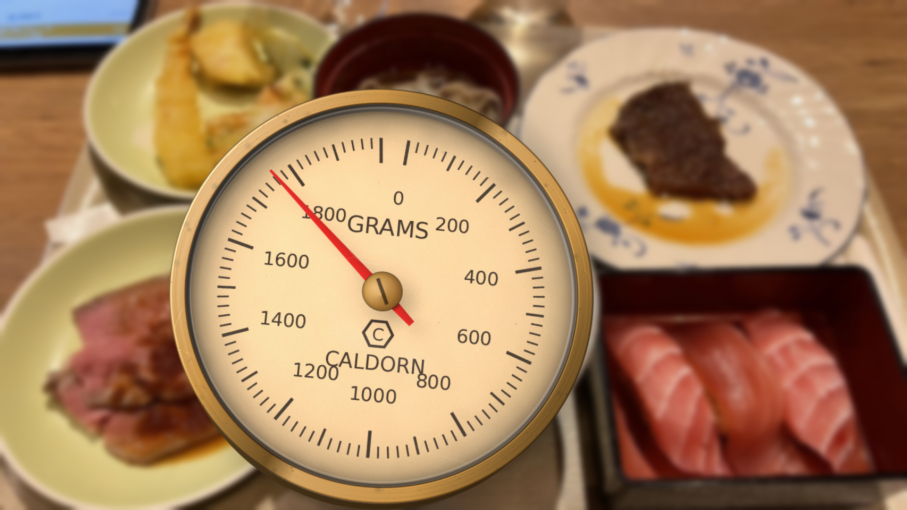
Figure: 1760 g
